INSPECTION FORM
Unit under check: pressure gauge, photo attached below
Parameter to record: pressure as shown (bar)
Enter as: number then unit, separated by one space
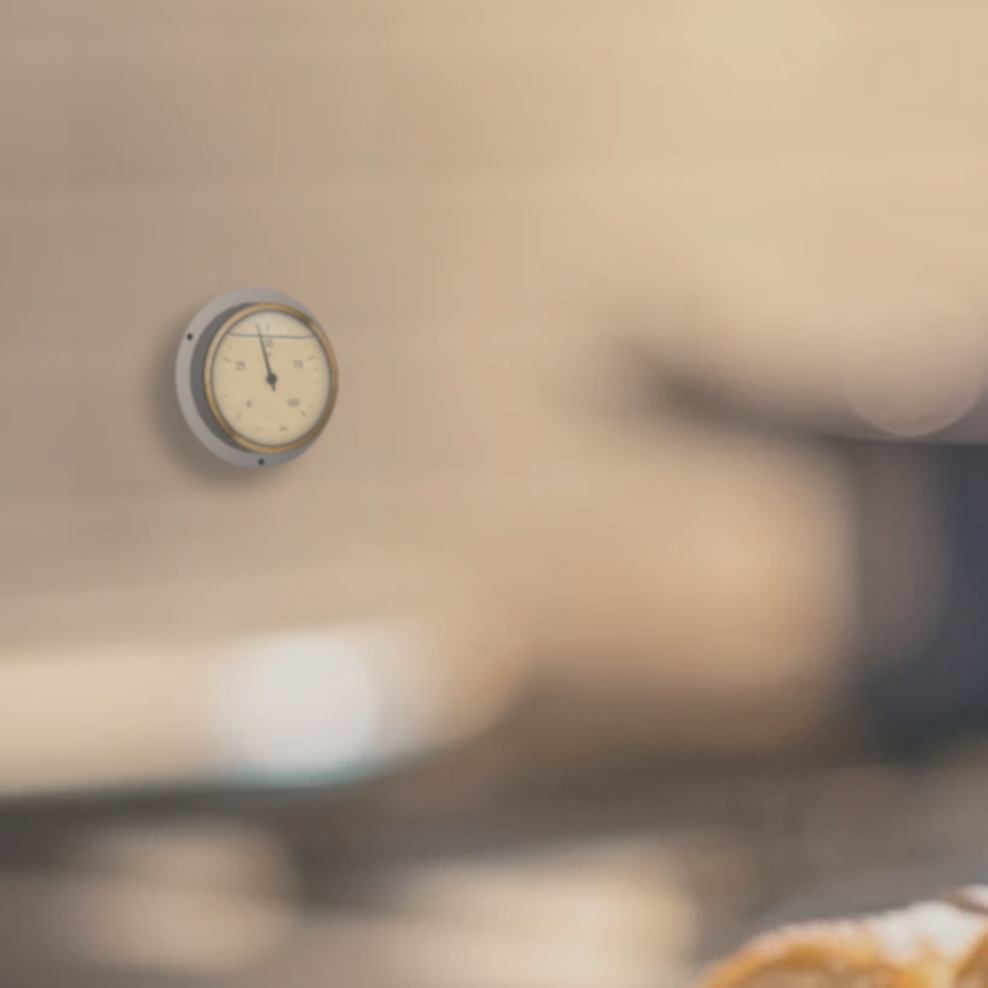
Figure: 45 bar
